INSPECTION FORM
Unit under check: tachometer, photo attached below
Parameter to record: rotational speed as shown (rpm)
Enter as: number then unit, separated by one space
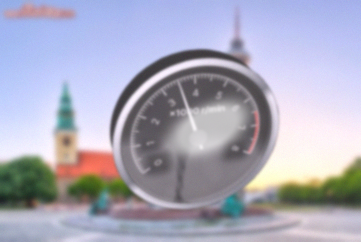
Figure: 3500 rpm
